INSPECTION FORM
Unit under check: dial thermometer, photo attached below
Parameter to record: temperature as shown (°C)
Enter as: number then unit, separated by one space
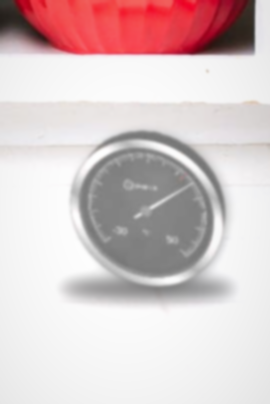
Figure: 25 °C
